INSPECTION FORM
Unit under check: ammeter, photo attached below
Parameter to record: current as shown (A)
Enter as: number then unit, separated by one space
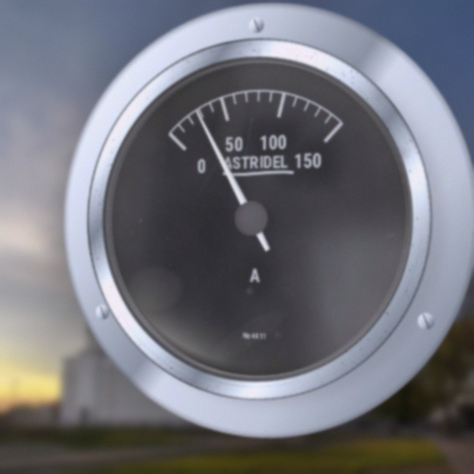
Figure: 30 A
